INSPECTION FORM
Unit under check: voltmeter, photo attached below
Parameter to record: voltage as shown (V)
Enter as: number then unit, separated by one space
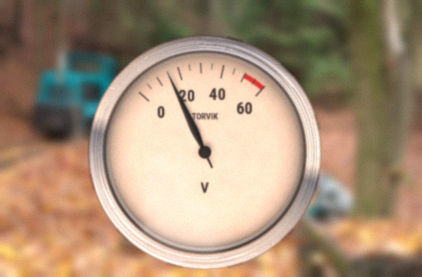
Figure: 15 V
